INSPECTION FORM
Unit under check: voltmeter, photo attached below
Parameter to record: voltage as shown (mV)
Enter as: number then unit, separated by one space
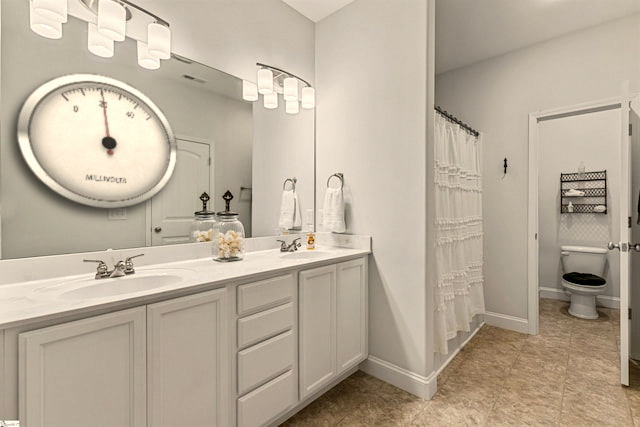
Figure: 20 mV
